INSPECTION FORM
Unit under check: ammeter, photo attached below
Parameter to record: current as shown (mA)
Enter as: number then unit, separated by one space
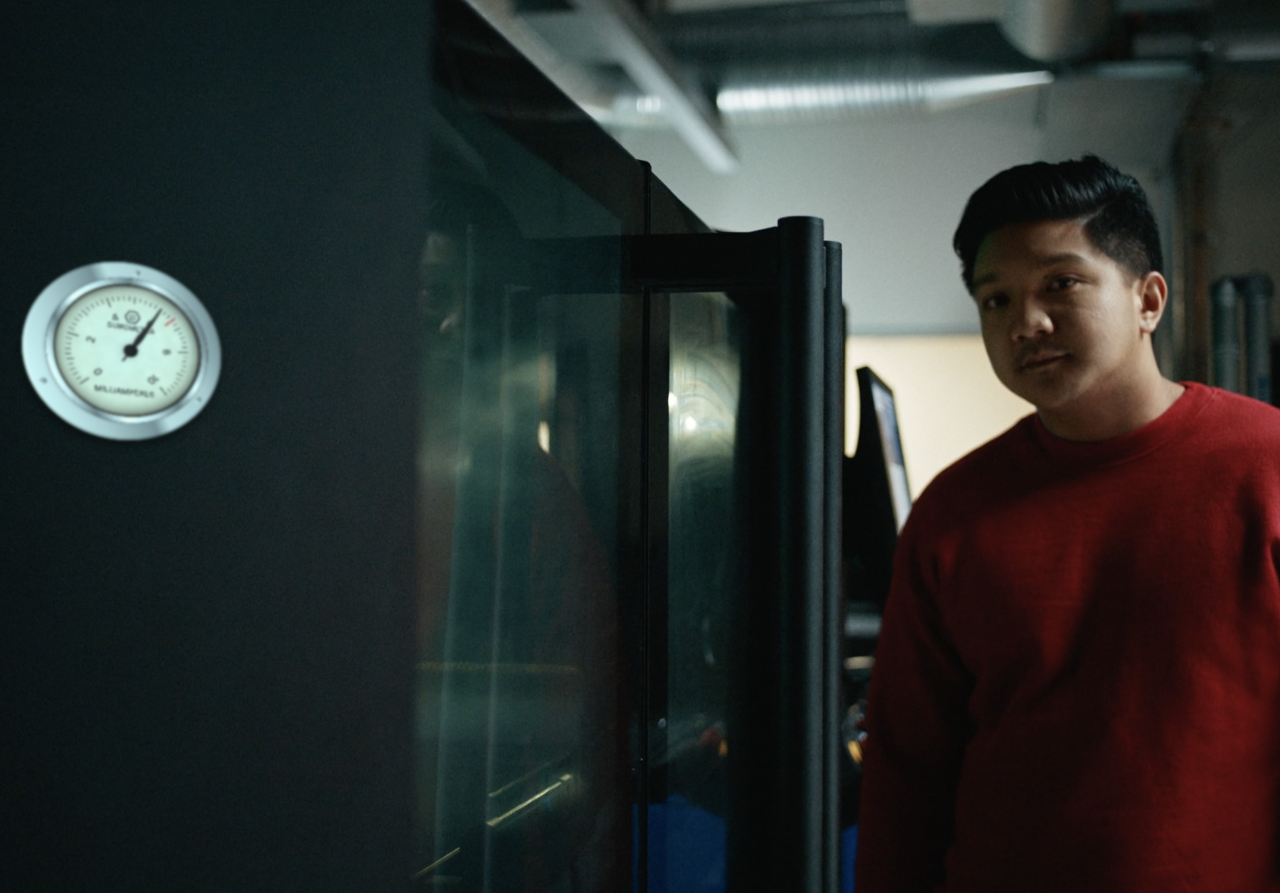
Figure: 6 mA
